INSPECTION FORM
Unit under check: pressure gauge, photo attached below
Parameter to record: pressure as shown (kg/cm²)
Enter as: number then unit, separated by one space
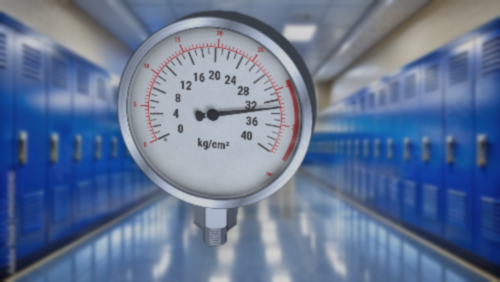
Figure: 33 kg/cm²
